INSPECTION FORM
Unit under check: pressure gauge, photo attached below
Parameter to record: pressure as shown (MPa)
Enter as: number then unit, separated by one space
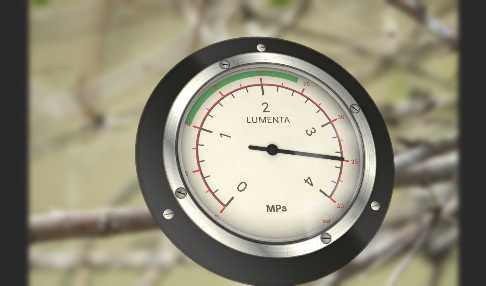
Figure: 3.5 MPa
